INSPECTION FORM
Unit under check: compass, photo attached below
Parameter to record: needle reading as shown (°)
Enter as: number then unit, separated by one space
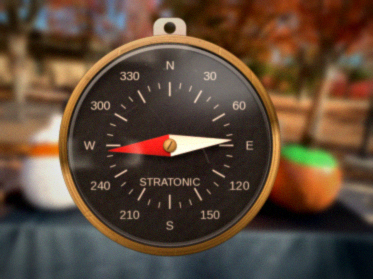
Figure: 265 °
